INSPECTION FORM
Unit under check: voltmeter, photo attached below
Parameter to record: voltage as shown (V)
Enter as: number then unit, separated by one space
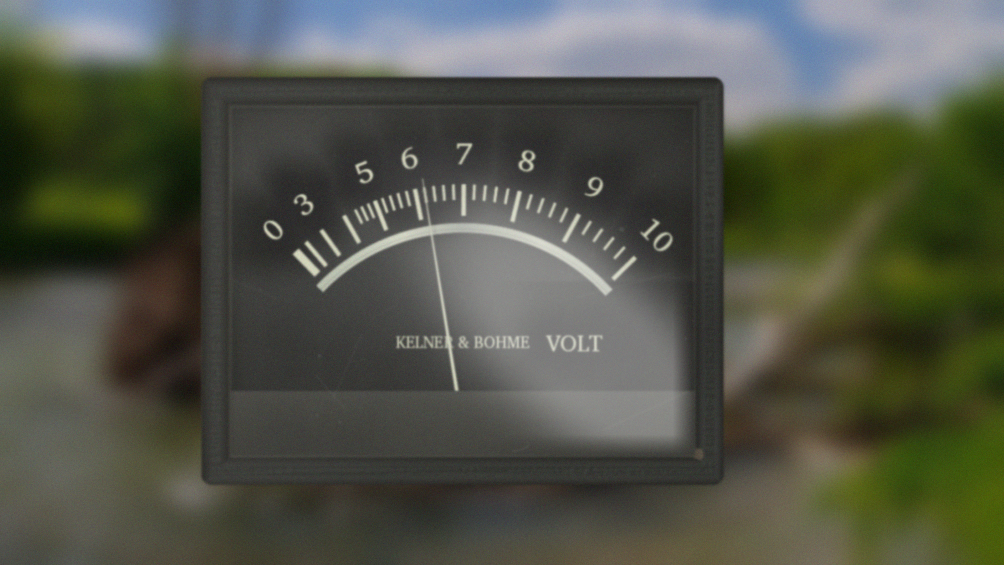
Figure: 6.2 V
